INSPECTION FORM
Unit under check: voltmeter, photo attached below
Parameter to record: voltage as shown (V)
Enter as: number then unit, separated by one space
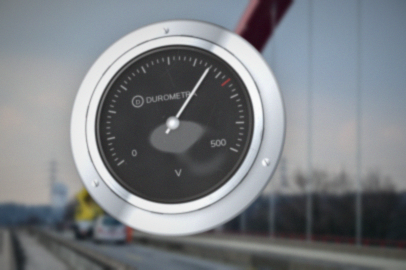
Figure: 330 V
